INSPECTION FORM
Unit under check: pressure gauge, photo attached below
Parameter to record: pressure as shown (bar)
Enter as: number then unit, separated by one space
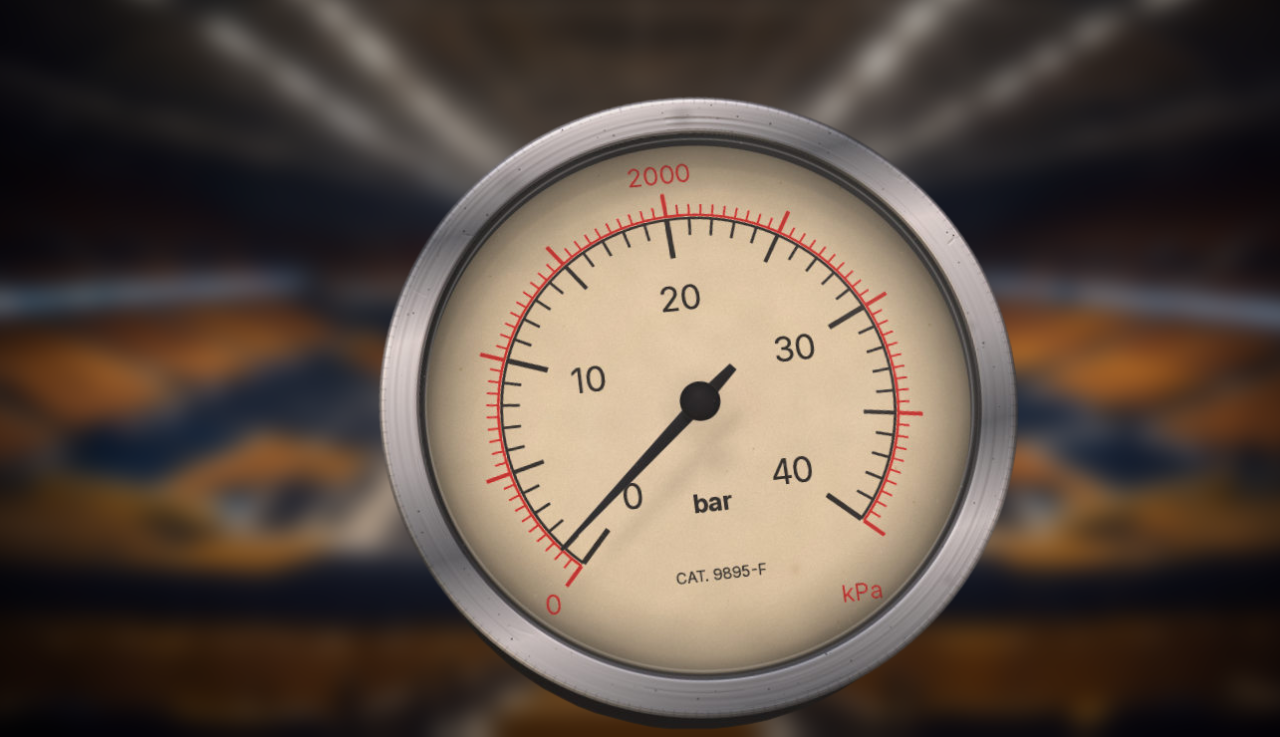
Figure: 1 bar
